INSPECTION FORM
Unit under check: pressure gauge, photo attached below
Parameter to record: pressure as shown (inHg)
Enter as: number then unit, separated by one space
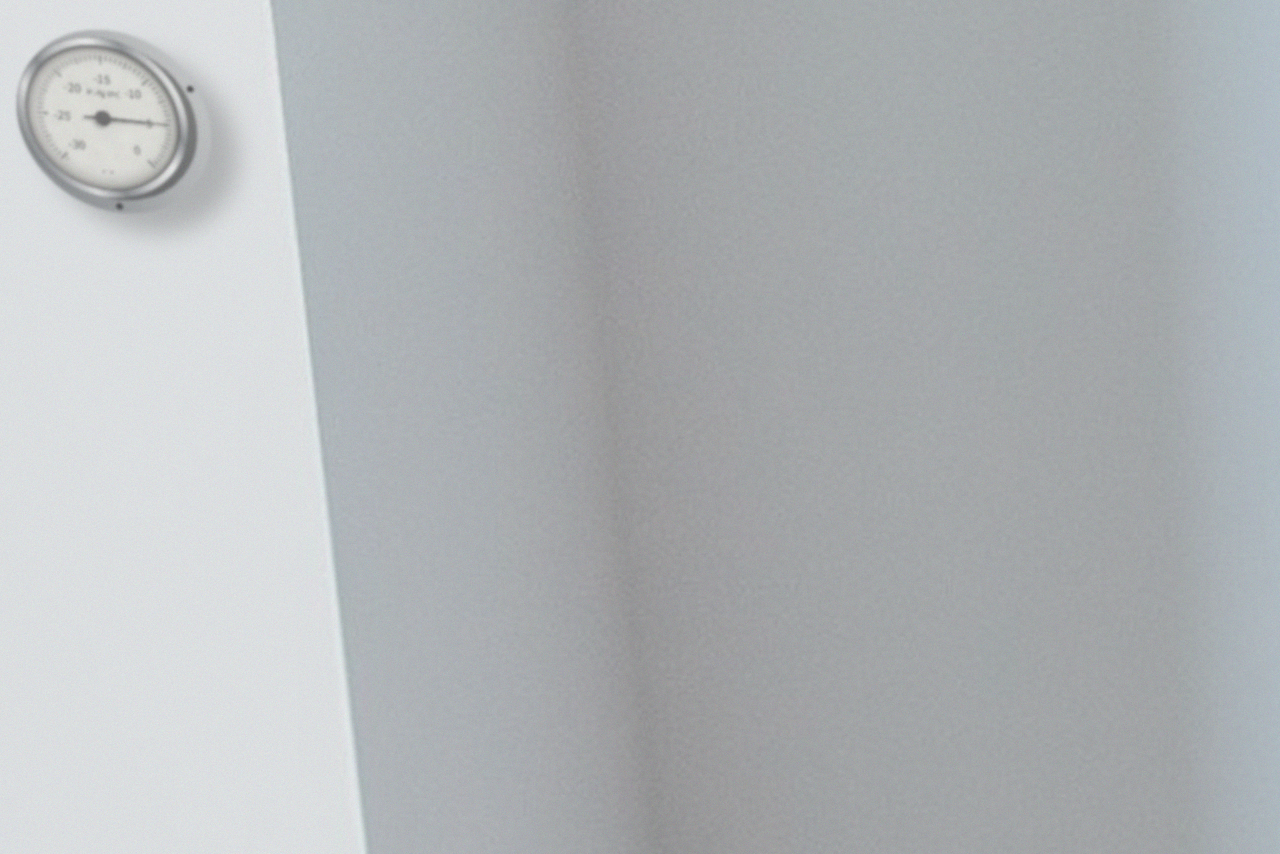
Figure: -5 inHg
